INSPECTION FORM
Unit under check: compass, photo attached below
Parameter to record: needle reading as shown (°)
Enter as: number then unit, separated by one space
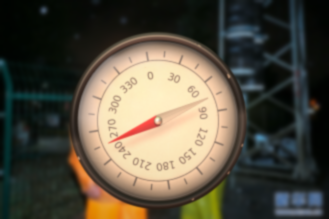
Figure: 255 °
